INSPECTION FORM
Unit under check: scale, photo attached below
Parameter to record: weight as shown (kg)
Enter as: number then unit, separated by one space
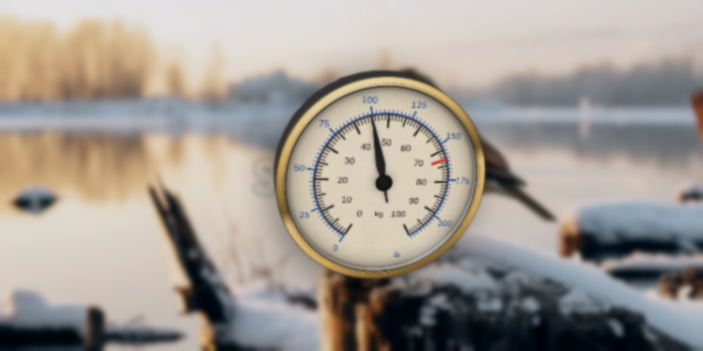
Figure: 45 kg
